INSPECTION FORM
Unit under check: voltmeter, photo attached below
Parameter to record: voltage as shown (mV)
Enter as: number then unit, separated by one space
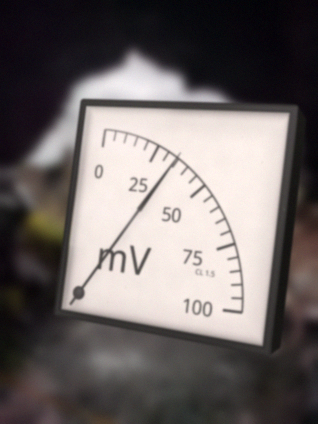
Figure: 35 mV
